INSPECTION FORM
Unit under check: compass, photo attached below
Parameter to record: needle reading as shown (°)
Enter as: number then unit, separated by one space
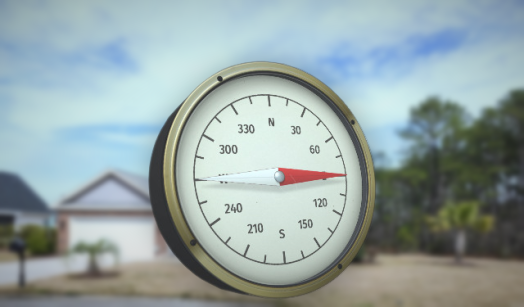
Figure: 90 °
